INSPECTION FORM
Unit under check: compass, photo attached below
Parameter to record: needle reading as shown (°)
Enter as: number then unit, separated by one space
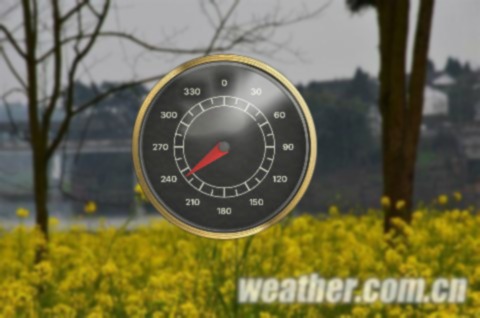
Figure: 232.5 °
